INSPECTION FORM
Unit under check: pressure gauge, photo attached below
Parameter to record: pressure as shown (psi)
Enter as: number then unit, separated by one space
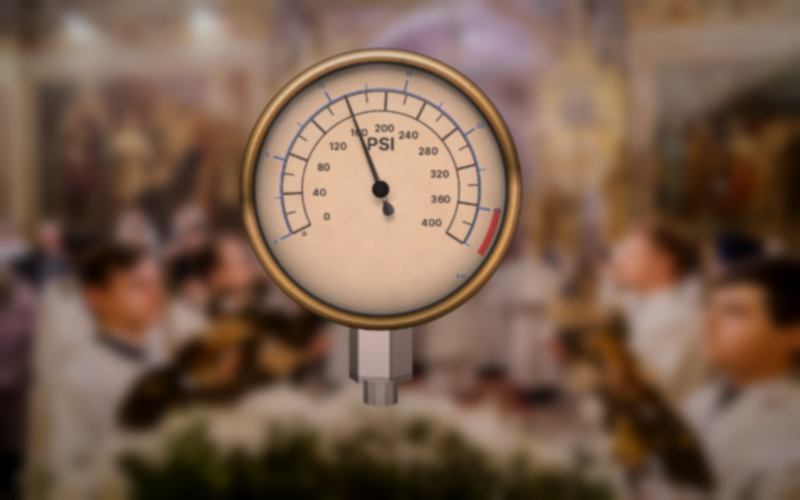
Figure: 160 psi
